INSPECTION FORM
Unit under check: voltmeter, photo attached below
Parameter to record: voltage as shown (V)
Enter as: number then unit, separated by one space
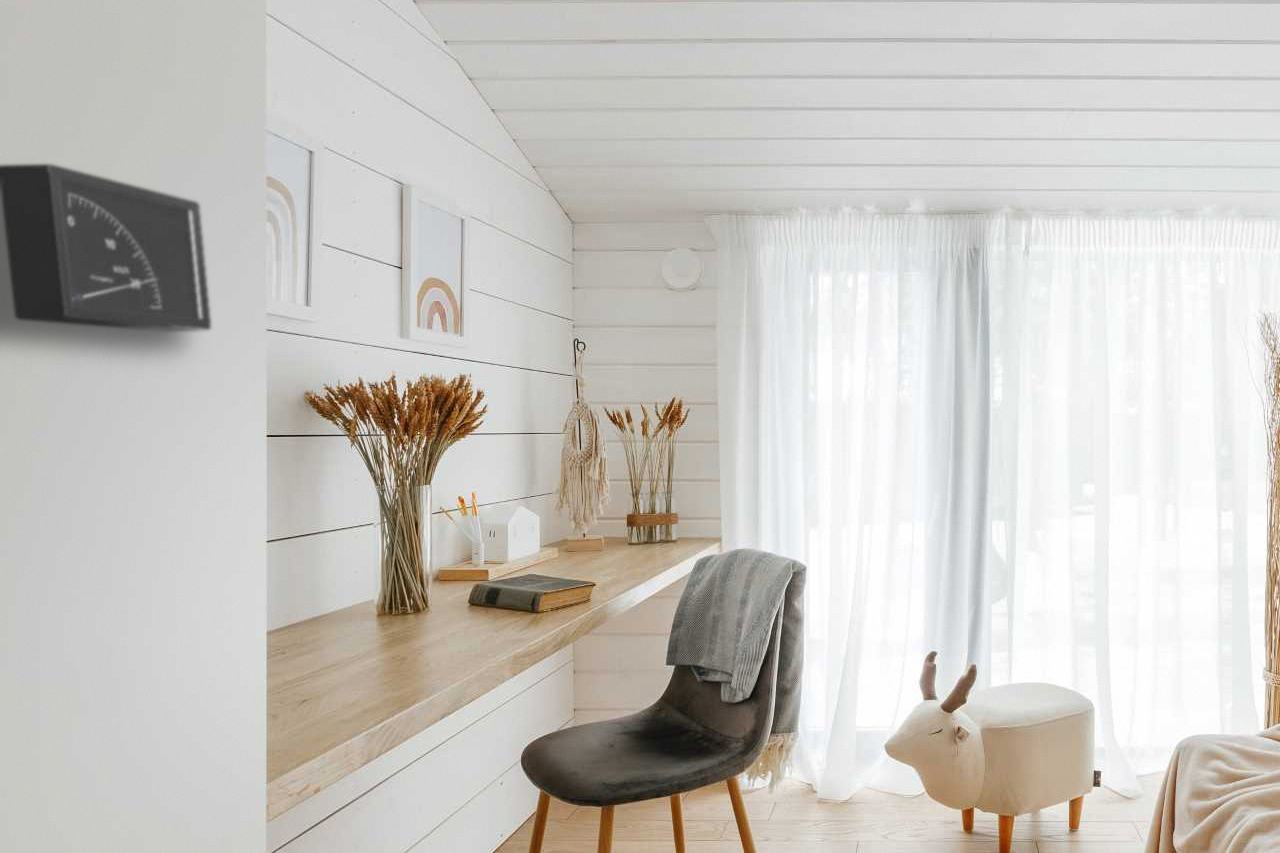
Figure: 20 V
